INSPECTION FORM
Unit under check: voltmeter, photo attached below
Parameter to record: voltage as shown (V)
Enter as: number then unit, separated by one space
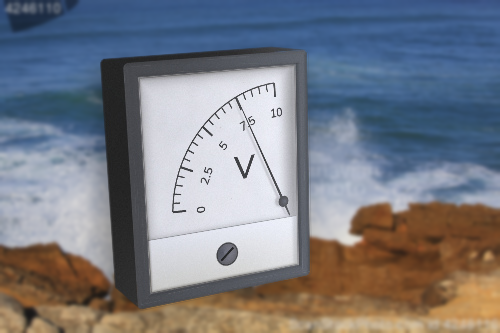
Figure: 7.5 V
